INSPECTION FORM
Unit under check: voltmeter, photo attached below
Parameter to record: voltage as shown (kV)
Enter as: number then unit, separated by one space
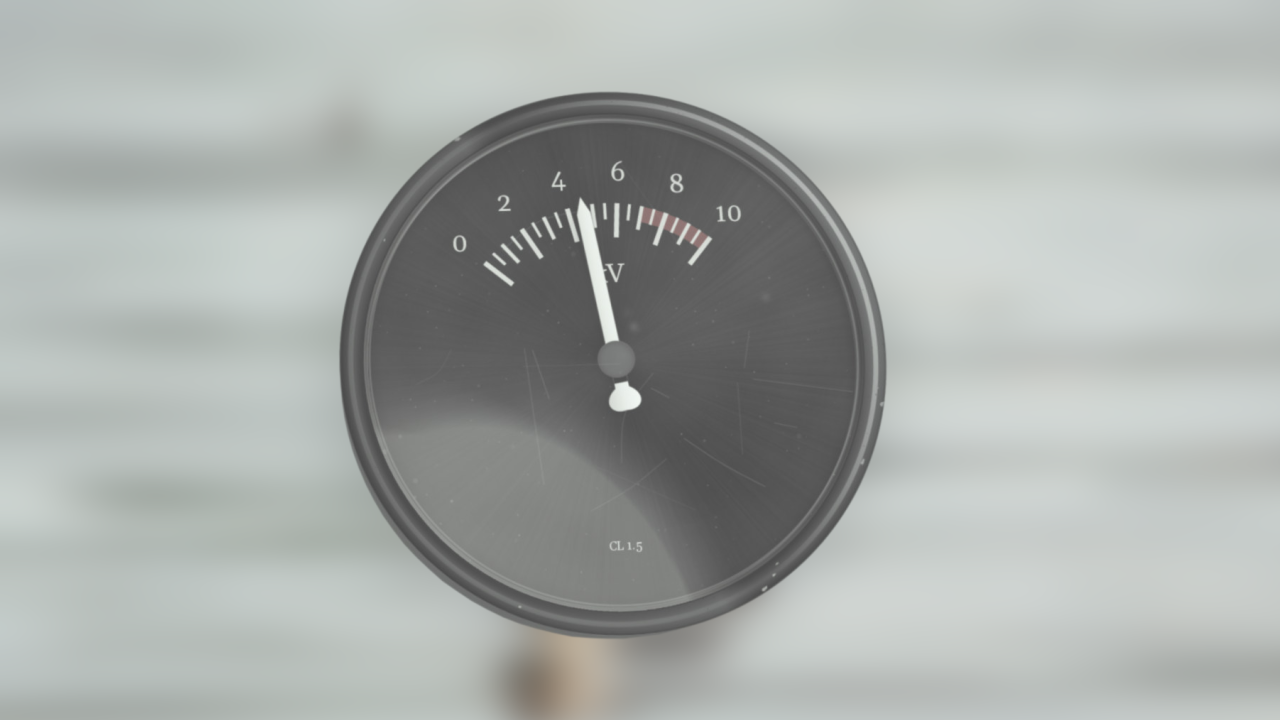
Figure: 4.5 kV
